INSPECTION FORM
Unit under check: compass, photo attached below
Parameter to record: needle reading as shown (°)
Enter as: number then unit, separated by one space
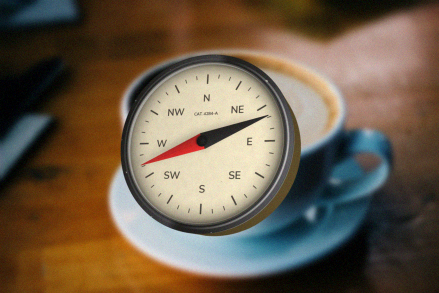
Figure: 250 °
